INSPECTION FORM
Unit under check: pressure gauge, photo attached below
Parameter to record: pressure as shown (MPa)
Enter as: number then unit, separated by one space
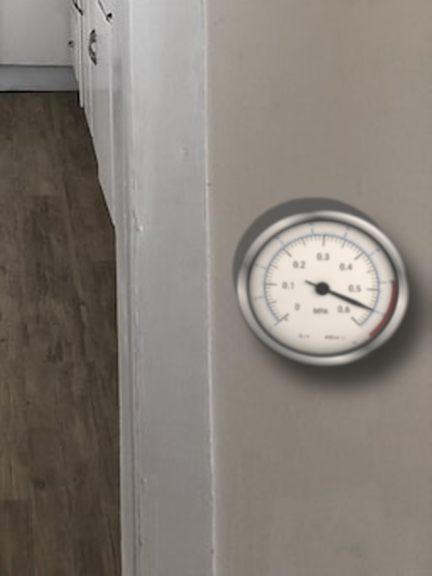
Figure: 0.55 MPa
